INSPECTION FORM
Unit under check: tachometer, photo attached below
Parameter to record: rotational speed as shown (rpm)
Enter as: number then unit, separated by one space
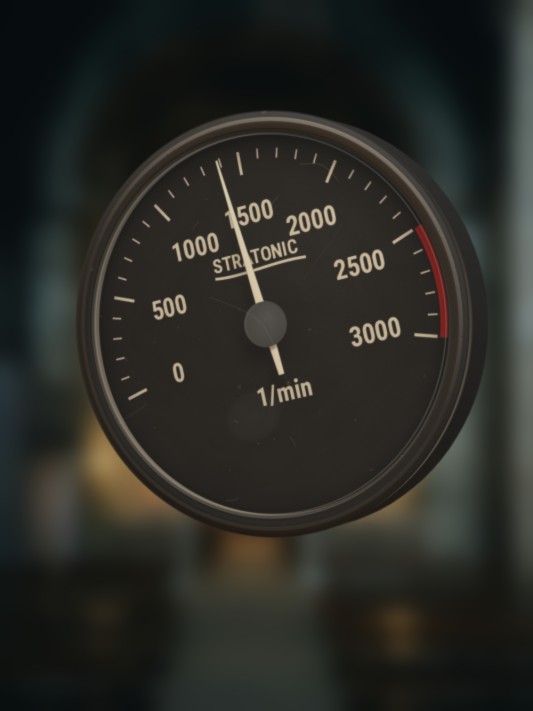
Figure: 1400 rpm
